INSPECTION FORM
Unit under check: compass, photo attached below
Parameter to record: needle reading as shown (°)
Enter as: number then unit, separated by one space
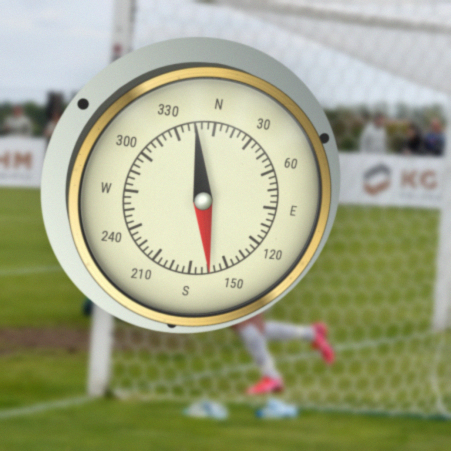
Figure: 165 °
